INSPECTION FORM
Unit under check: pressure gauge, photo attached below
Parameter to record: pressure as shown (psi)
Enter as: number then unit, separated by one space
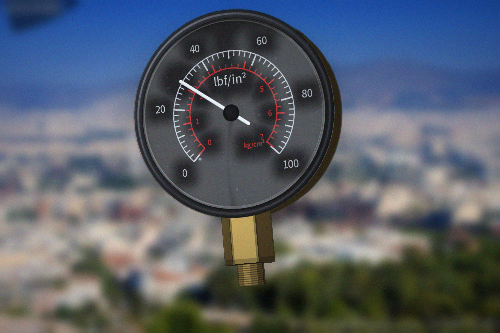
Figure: 30 psi
